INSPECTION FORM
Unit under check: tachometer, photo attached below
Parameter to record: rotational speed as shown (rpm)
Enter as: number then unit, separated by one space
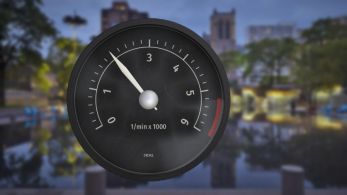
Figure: 2000 rpm
